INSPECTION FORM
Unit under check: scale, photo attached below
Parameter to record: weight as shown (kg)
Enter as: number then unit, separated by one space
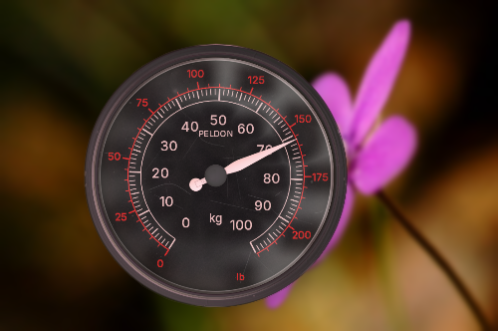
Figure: 71 kg
